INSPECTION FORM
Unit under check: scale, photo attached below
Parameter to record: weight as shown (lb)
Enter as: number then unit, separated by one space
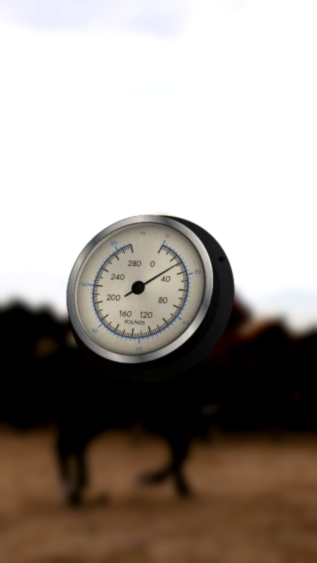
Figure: 30 lb
